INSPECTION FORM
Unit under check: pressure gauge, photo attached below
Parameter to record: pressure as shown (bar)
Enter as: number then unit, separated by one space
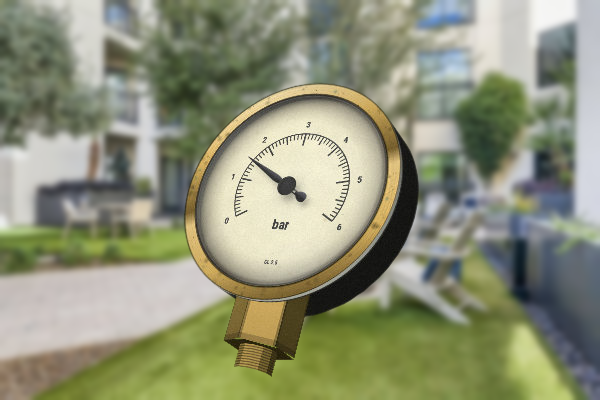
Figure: 1.5 bar
